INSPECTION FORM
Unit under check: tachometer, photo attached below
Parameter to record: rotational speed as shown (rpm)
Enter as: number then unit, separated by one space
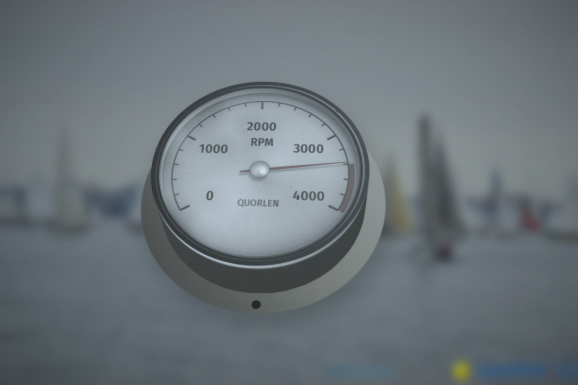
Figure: 3400 rpm
